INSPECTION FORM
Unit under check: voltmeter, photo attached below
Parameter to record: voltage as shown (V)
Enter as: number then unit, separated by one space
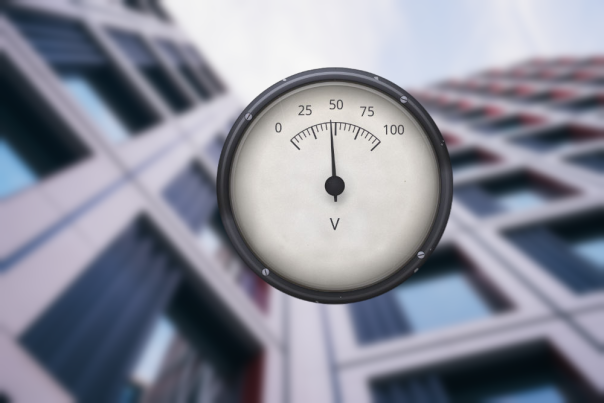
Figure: 45 V
